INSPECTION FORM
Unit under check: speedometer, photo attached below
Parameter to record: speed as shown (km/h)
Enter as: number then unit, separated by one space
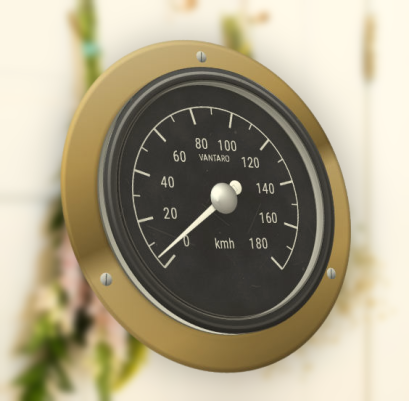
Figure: 5 km/h
